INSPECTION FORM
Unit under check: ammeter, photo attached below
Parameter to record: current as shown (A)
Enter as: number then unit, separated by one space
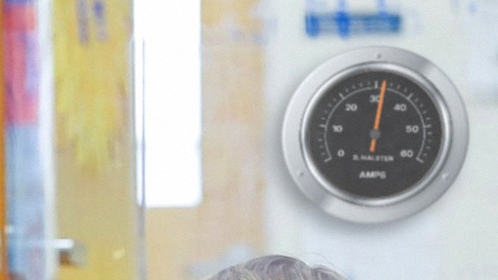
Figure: 32 A
